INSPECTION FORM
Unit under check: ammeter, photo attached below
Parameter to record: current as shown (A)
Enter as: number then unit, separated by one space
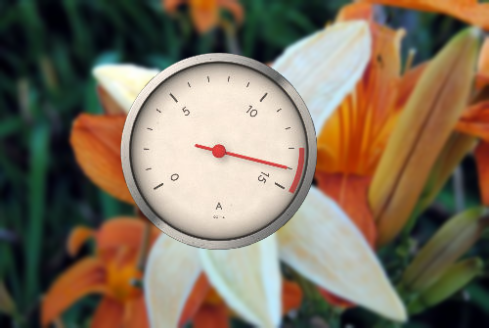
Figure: 14 A
